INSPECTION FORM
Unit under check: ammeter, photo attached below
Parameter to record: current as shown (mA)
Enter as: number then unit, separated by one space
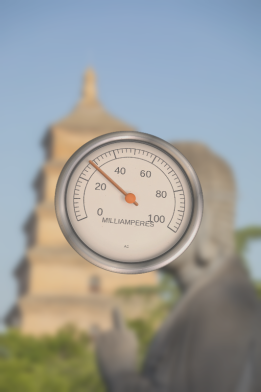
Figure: 28 mA
